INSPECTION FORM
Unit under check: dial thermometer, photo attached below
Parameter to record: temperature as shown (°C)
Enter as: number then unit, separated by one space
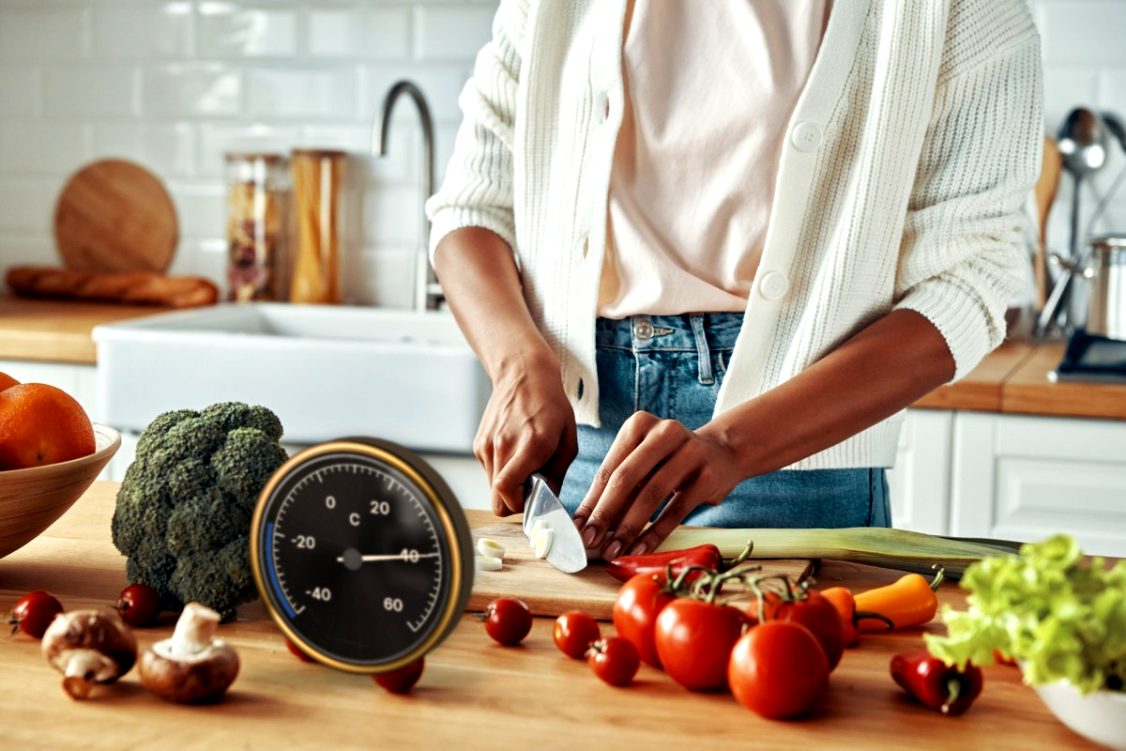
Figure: 40 °C
